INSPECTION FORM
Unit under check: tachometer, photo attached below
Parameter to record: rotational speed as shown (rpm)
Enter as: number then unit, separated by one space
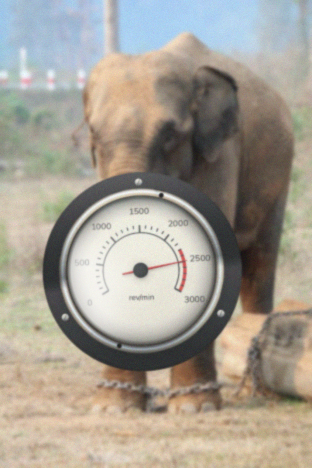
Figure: 2500 rpm
